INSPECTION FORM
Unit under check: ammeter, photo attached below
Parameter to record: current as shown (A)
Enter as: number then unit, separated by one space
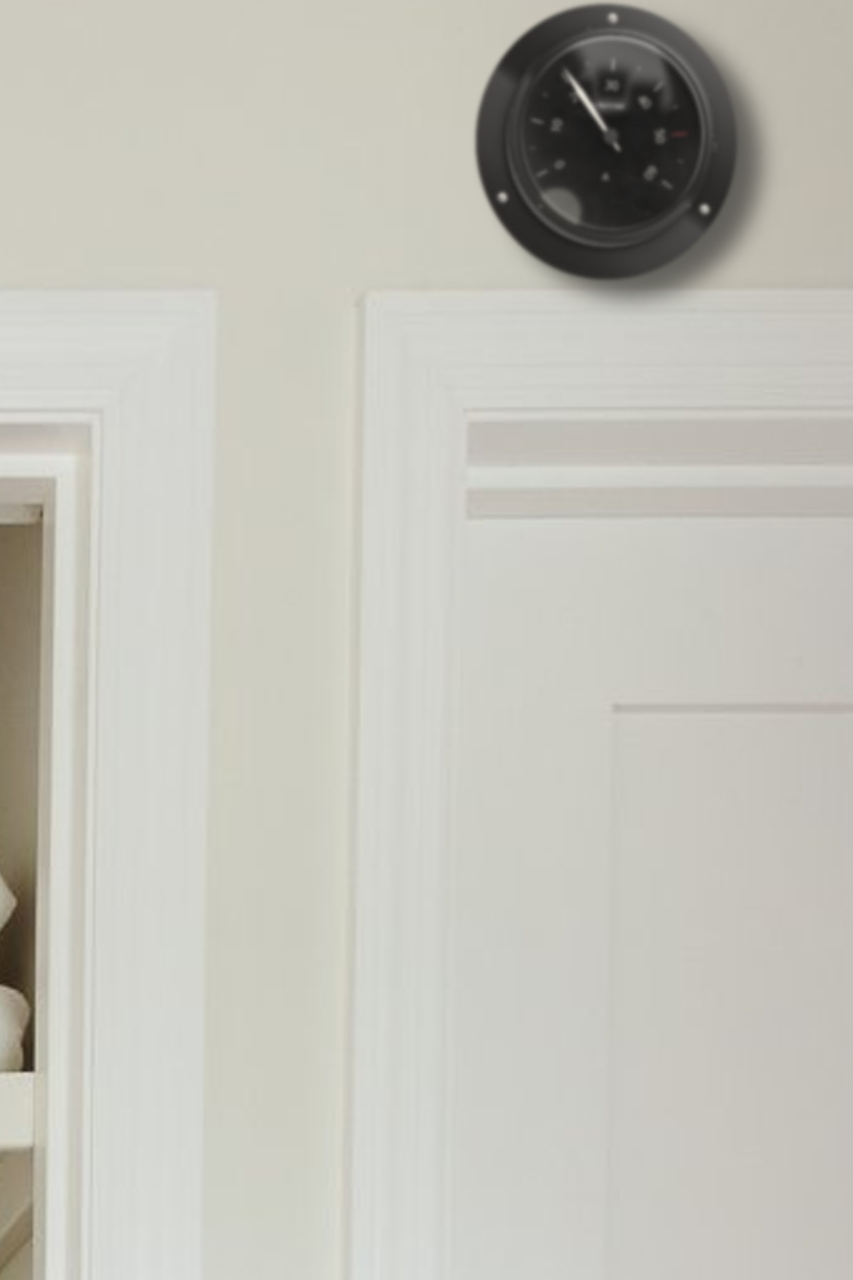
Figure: 20 A
